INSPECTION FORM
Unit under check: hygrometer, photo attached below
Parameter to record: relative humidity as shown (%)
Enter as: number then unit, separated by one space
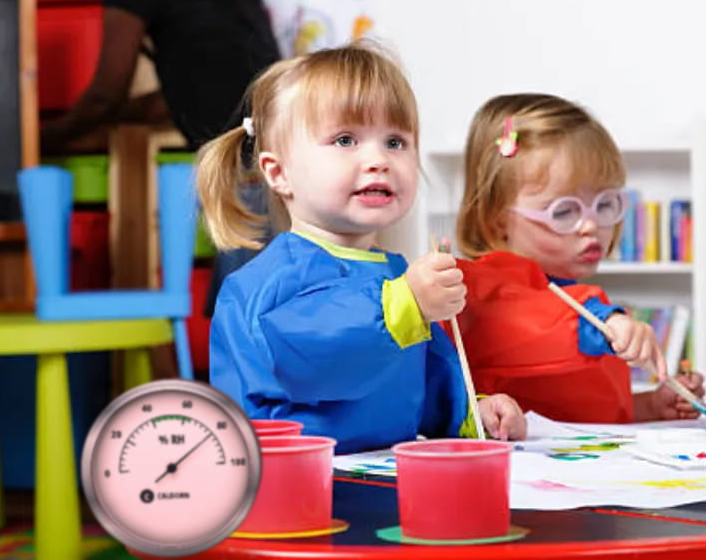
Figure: 80 %
